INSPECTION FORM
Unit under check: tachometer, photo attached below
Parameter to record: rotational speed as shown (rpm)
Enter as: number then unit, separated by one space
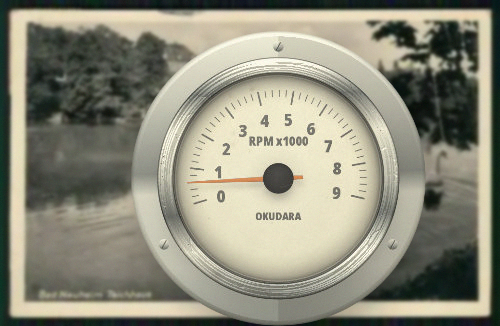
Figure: 600 rpm
